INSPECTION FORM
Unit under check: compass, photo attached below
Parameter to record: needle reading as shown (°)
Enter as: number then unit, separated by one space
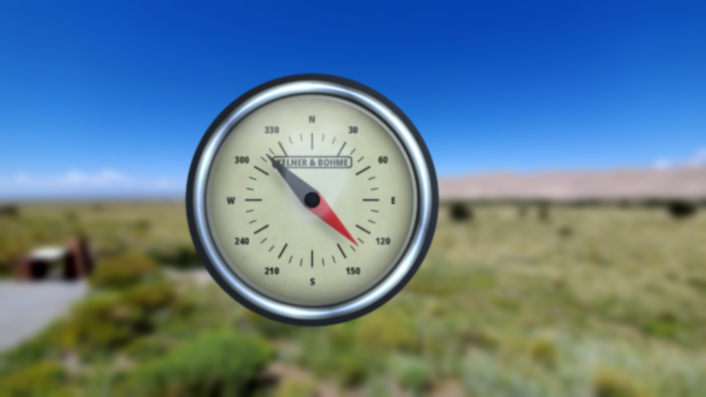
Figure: 135 °
